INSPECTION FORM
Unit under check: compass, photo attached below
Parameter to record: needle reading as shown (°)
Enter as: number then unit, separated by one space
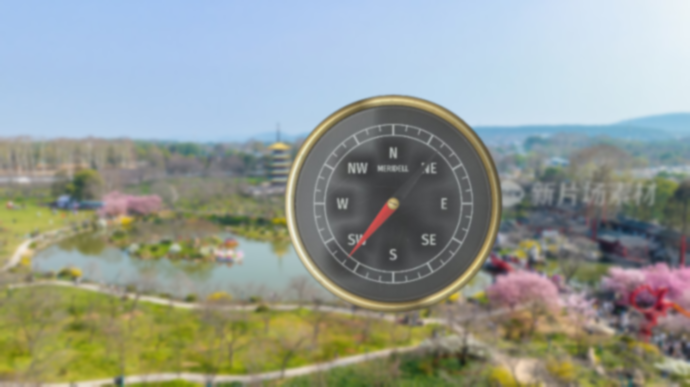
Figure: 220 °
